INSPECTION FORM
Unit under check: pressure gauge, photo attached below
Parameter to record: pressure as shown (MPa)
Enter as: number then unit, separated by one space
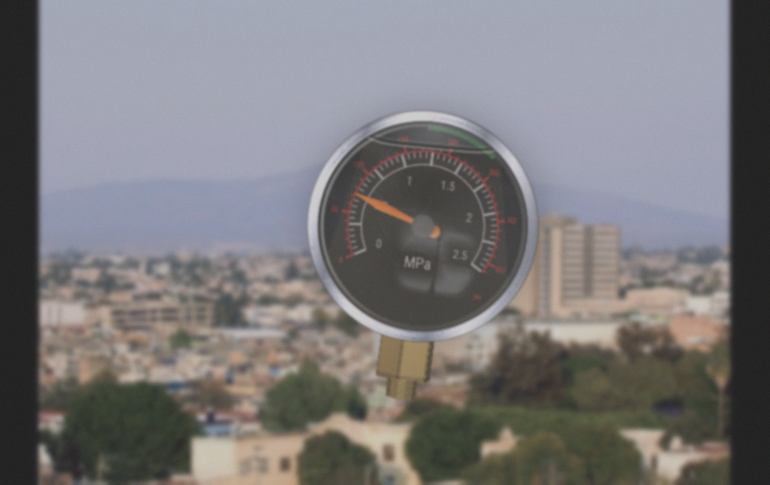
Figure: 0.5 MPa
